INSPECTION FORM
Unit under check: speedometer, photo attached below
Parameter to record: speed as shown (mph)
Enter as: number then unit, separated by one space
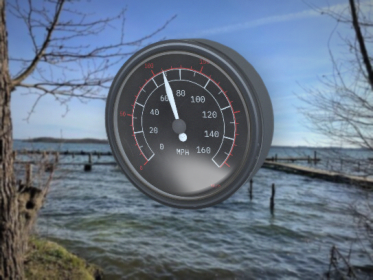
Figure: 70 mph
